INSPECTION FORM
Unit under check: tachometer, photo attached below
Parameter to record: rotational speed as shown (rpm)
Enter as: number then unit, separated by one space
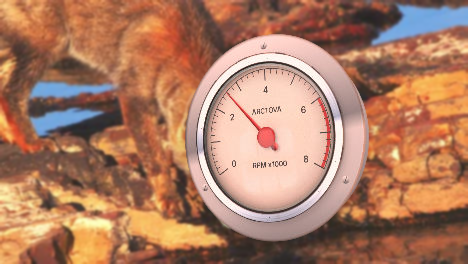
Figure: 2600 rpm
